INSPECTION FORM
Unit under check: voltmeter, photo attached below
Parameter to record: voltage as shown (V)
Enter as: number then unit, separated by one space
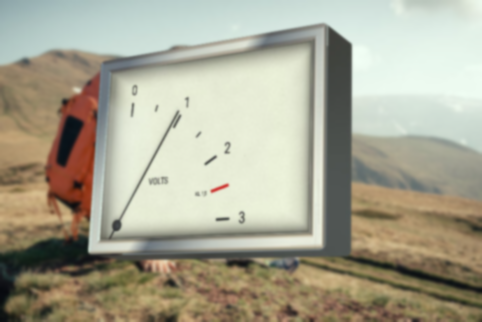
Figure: 1 V
